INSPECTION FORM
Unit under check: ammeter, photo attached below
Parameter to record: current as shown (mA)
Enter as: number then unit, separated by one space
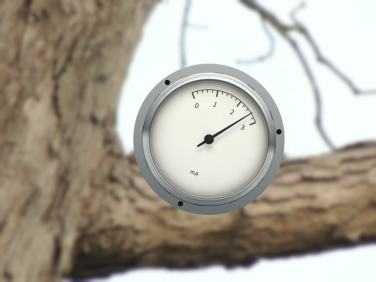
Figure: 2.6 mA
